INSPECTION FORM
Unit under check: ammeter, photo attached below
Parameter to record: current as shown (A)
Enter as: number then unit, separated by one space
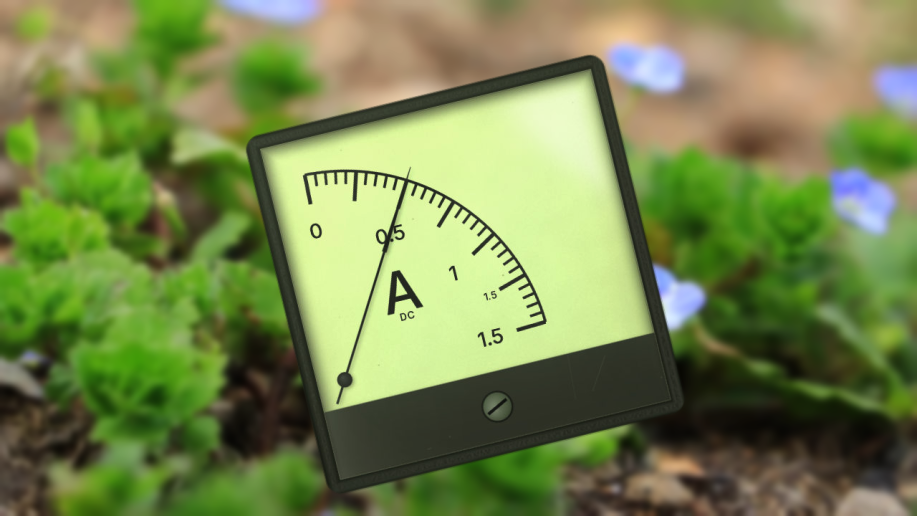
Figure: 0.5 A
